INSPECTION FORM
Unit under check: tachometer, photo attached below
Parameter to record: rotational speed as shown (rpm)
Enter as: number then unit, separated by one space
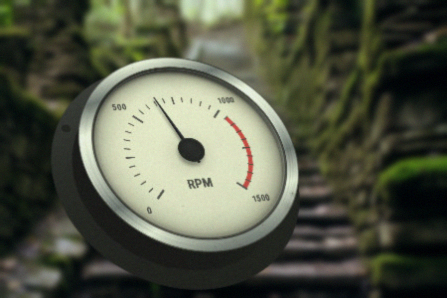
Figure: 650 rpm
